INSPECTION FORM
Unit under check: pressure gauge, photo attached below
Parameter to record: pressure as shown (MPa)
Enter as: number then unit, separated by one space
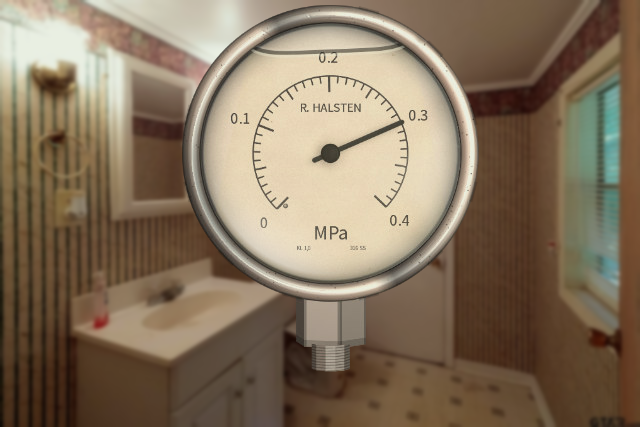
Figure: 0.3 MPa
